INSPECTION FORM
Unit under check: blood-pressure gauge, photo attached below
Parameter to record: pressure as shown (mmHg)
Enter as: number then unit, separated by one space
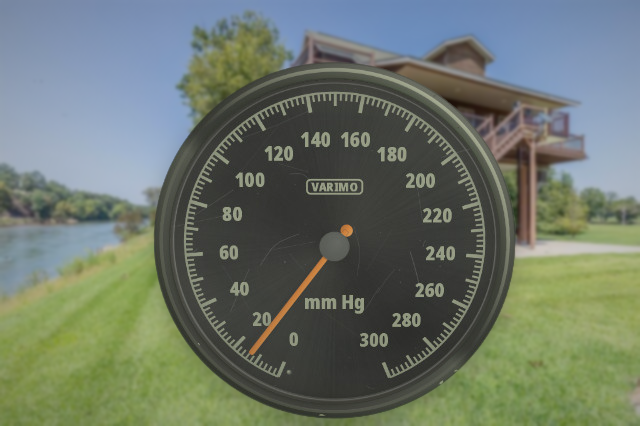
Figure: 14 mmHg
